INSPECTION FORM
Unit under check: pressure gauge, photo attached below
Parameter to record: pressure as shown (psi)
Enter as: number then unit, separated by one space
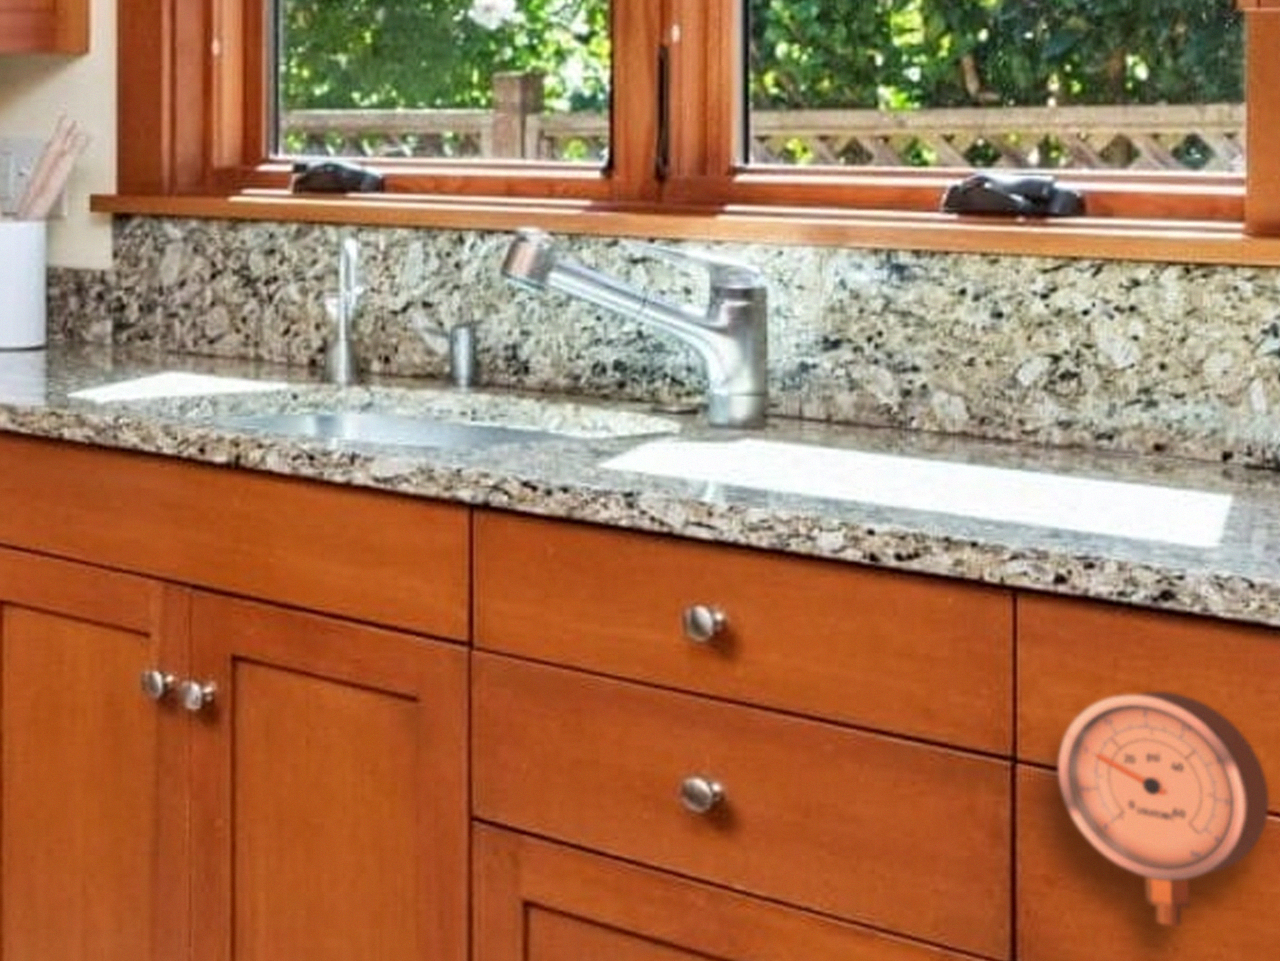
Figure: 15 psi
